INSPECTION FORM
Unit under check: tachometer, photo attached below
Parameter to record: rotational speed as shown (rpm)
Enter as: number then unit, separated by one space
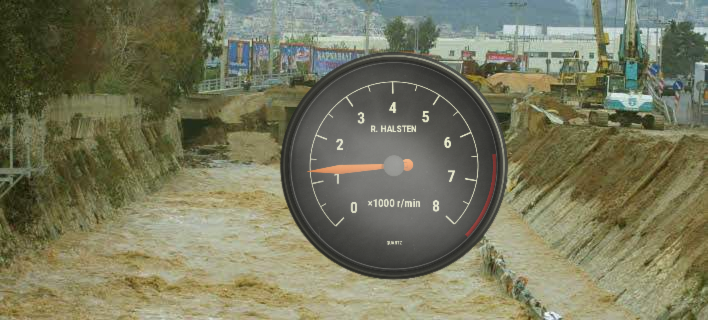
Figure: 1250 rpm
